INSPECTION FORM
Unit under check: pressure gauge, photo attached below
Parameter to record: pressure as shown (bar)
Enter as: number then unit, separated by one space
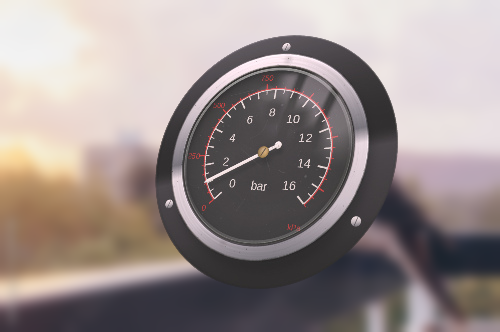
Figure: 1 bar
